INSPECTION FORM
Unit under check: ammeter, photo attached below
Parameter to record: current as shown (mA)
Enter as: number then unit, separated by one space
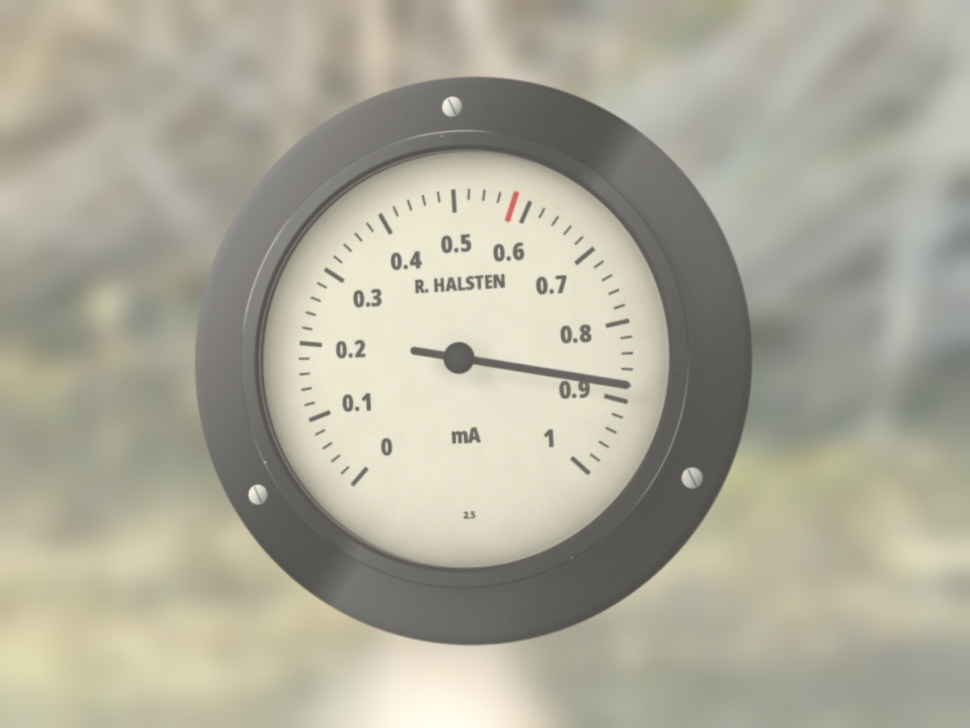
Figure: 0.88 mA
